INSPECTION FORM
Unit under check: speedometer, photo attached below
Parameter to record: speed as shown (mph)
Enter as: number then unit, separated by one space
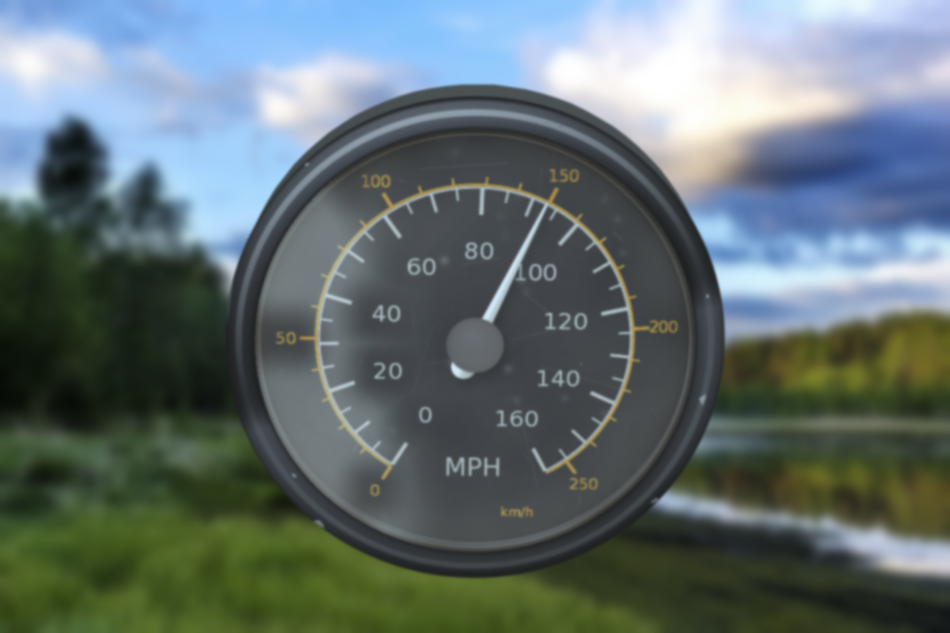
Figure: 92.5 mph
